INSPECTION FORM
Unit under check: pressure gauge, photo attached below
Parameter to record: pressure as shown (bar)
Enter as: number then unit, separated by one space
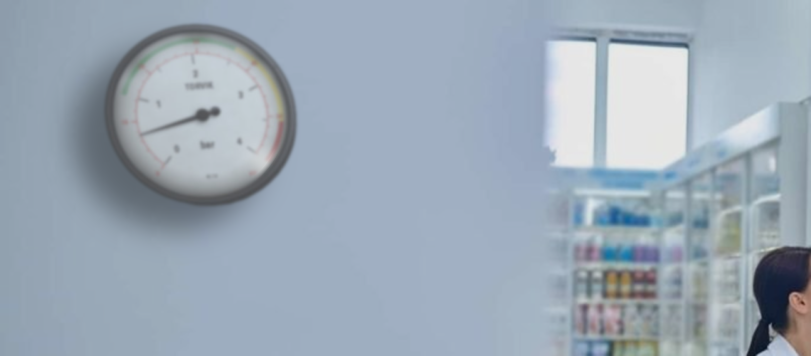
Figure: 0.5 bar
